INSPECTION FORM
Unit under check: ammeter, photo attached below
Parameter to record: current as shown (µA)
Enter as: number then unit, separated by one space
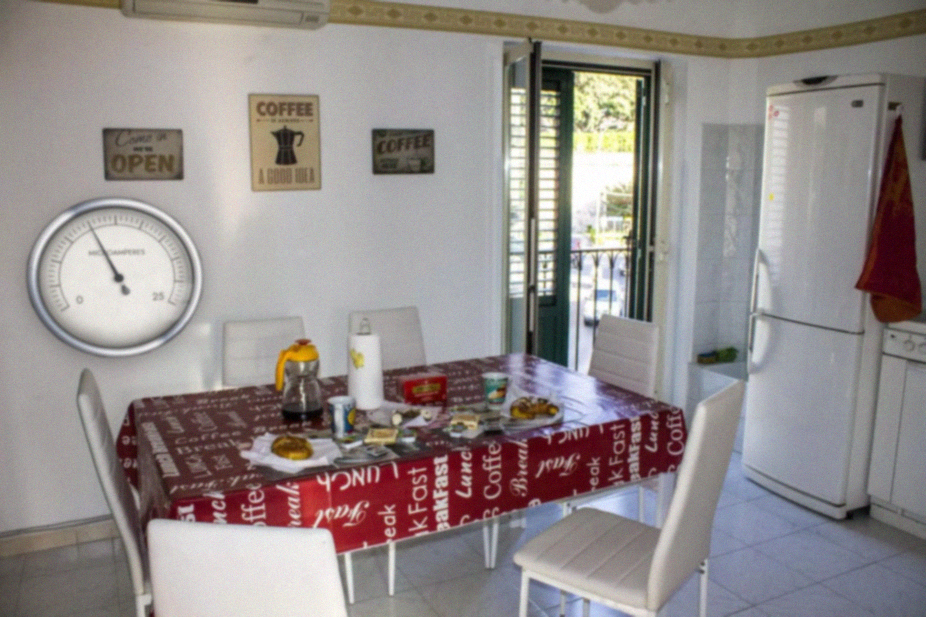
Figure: 10 µA
